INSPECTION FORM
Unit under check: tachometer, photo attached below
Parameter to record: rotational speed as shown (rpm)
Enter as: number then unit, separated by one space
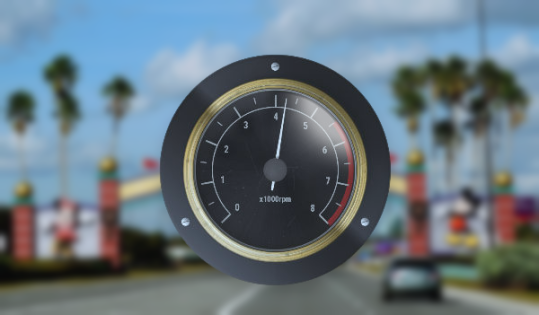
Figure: 4250 rpm
